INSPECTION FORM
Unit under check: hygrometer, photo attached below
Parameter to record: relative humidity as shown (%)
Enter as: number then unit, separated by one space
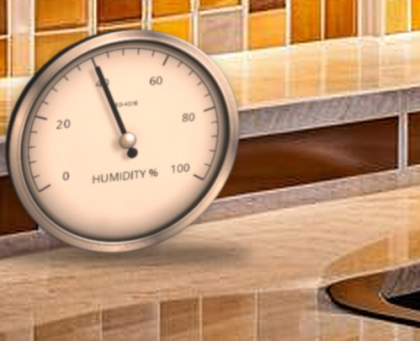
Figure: 40 %
